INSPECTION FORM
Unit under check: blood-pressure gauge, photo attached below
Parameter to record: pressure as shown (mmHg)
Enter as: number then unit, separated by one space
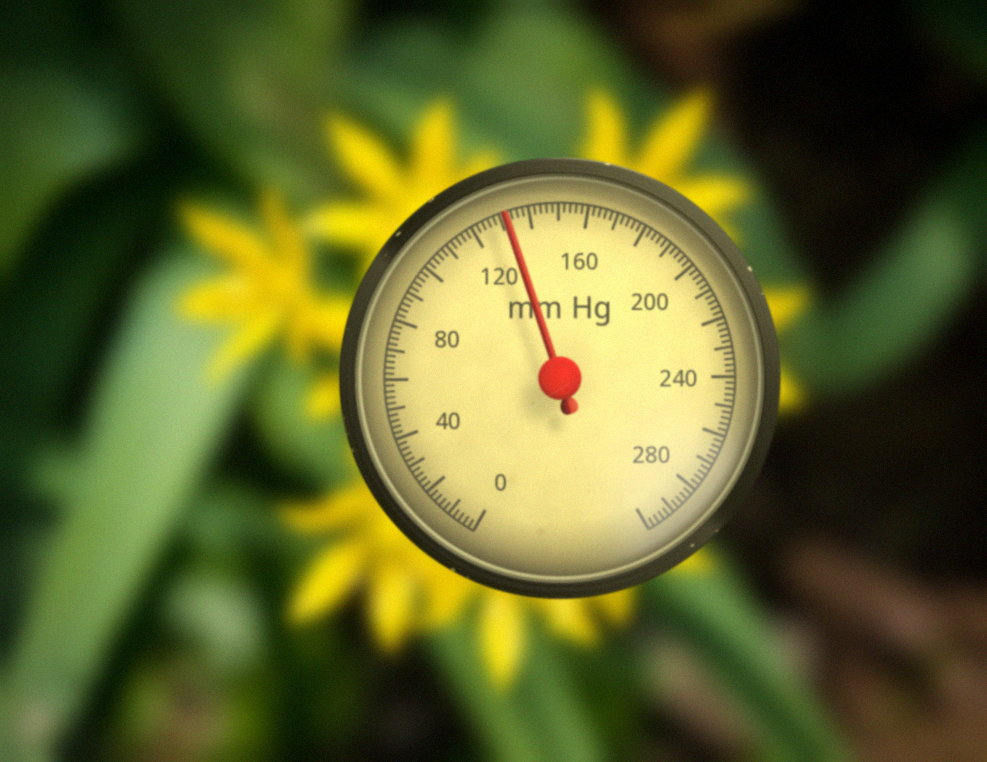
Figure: 132 mmHg
